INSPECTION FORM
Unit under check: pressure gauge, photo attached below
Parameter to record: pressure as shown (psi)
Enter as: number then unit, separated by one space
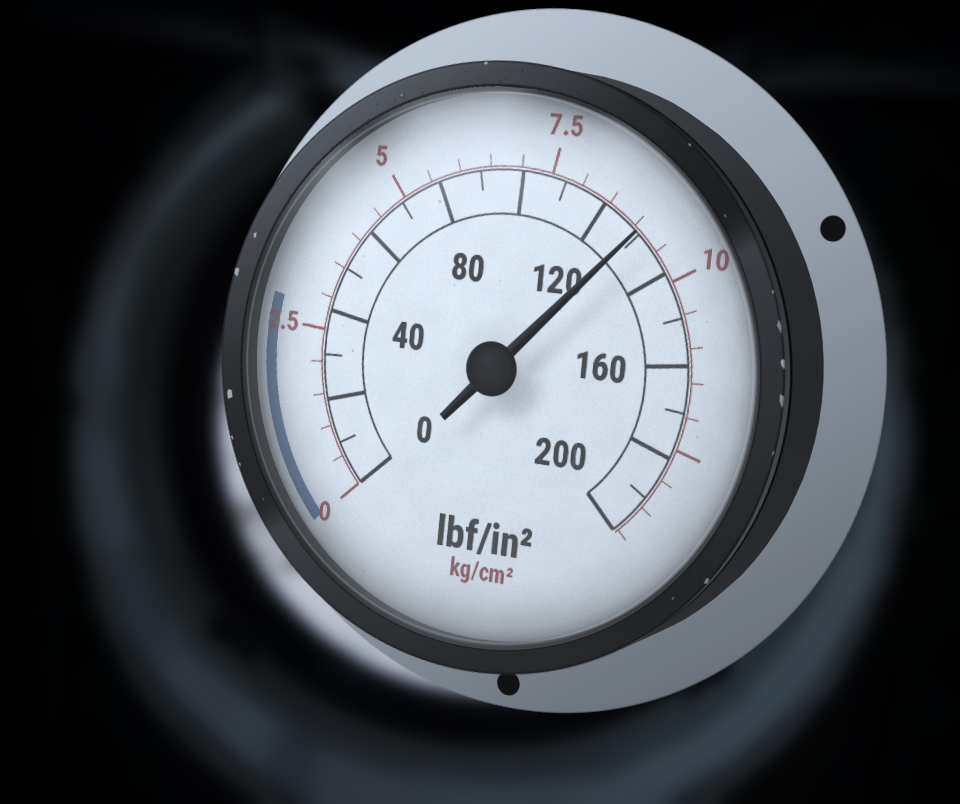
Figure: 130 psi
